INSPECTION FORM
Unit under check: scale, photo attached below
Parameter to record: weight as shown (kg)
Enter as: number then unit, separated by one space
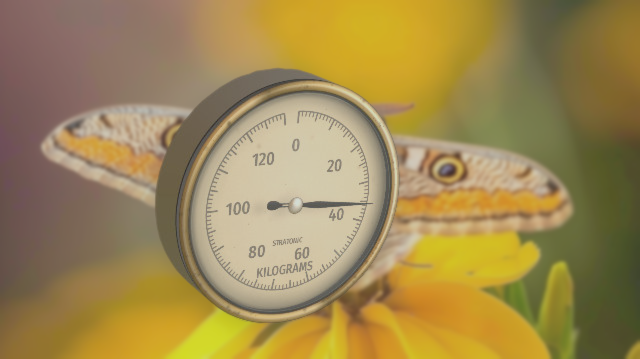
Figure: 35 kg
